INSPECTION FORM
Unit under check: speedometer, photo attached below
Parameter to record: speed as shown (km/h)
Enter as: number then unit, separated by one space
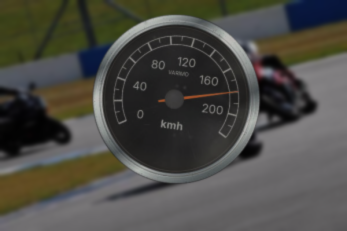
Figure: 180 km/h
